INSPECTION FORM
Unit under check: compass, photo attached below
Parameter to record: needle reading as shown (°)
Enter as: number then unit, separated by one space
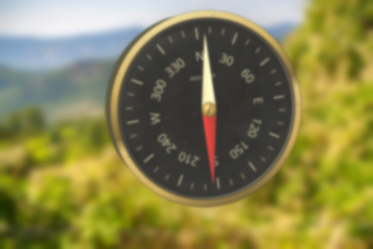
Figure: 185 °
